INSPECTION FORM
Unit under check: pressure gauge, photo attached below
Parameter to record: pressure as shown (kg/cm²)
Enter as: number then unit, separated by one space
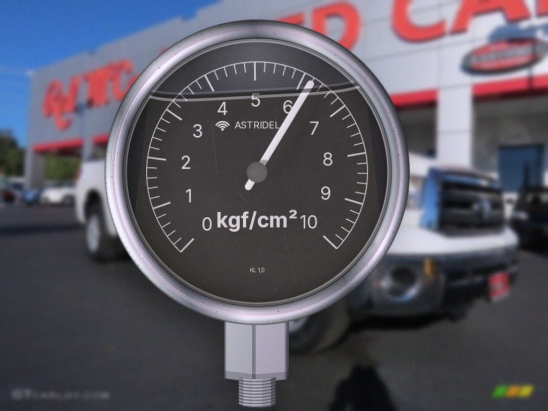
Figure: 6.2 kg/cm²
